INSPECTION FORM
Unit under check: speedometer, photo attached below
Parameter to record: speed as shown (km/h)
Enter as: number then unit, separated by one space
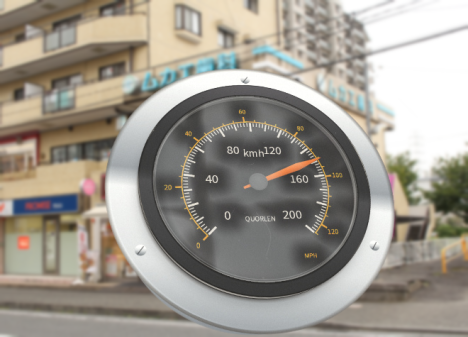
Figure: 150 km/h
